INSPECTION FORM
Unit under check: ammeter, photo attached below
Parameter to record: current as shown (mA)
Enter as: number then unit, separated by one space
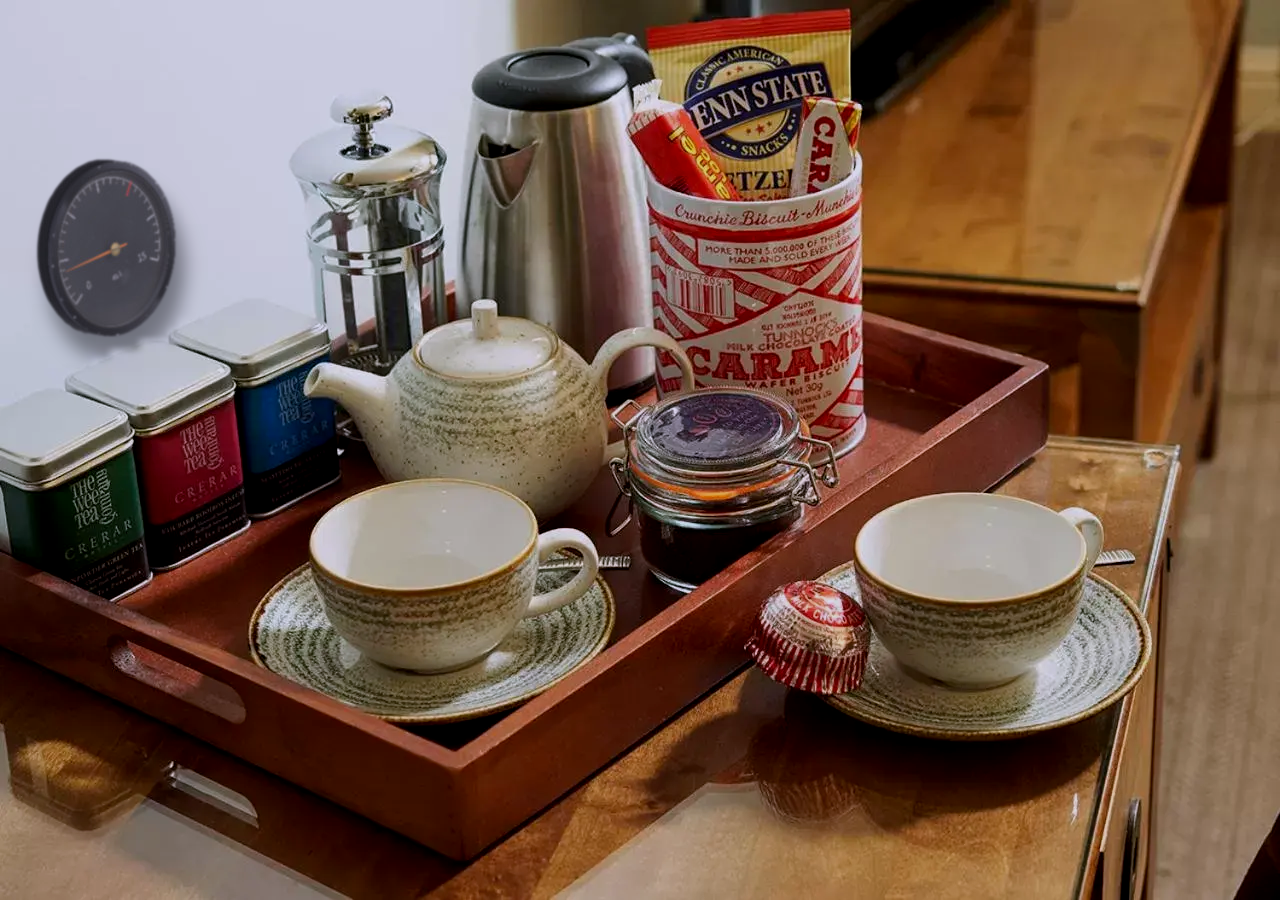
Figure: 2 mA
